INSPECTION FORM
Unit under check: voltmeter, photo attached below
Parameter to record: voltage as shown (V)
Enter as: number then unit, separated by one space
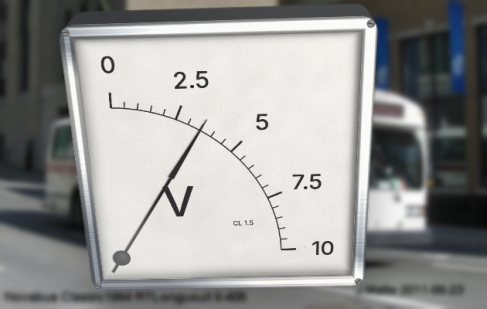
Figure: 3.5 V
